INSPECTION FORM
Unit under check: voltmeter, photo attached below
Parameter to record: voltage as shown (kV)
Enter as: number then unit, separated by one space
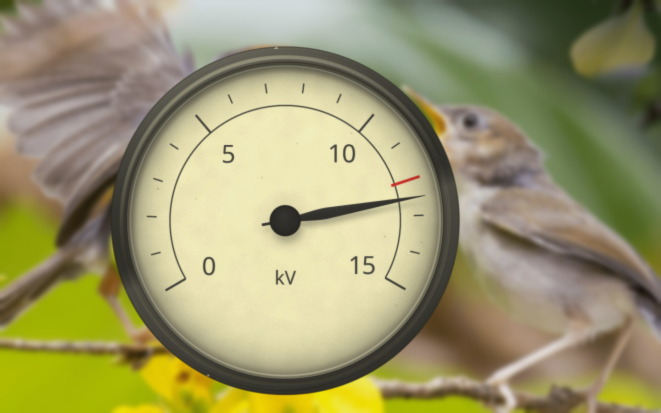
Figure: 12.5 kV
